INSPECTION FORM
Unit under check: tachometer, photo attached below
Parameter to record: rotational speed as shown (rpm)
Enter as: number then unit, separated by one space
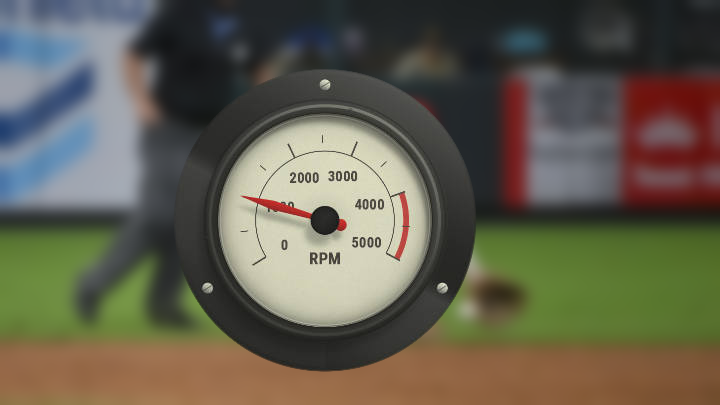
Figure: 1000 rpm
